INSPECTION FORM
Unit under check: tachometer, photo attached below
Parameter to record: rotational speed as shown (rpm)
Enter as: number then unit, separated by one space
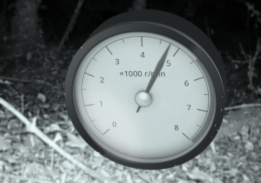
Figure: 4750 rpm
